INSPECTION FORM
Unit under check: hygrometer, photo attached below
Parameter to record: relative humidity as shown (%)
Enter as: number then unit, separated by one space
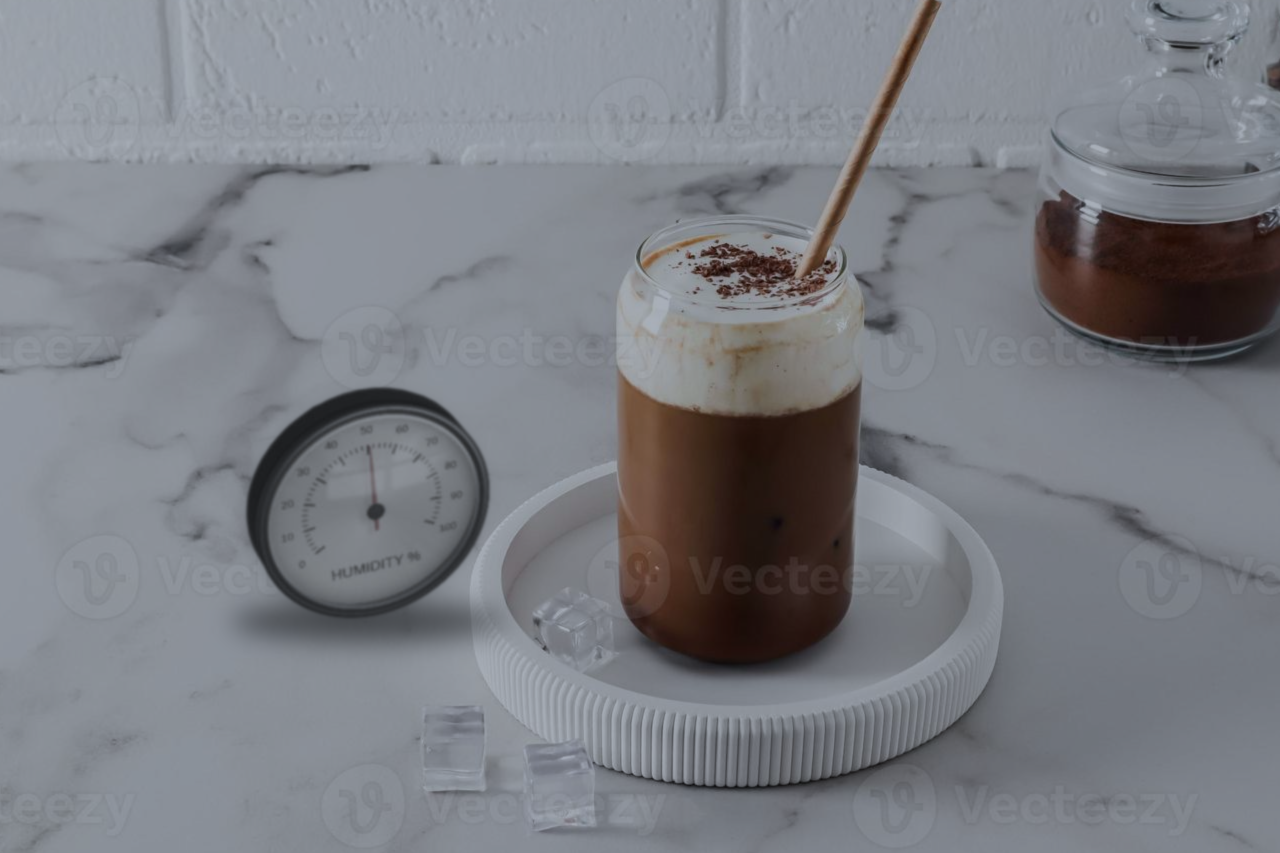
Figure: 50 %
